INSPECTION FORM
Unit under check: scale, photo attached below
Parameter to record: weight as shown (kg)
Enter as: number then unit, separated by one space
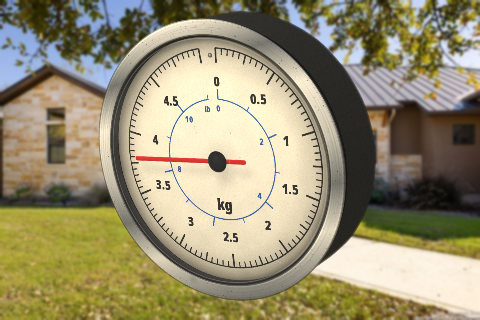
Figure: 3.8 kg
